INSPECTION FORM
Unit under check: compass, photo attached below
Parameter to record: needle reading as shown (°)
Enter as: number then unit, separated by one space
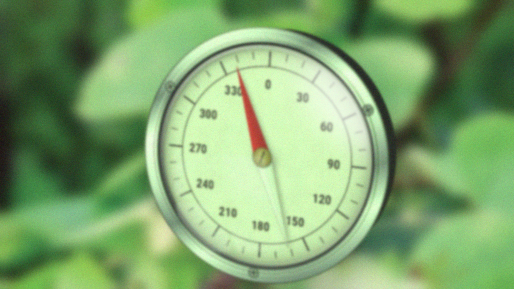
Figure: 340 °
